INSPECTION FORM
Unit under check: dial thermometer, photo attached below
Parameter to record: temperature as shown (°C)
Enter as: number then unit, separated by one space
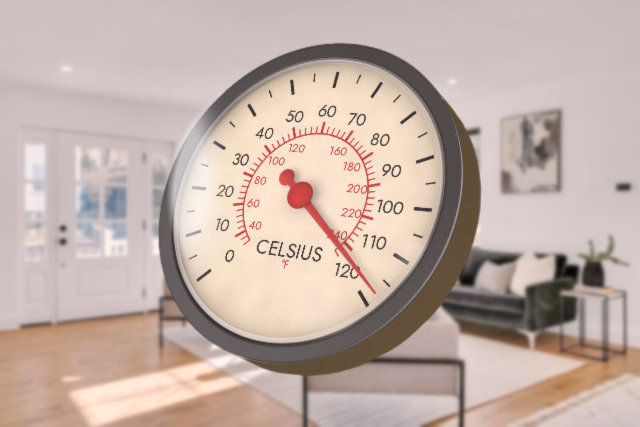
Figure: 117.5 °C
